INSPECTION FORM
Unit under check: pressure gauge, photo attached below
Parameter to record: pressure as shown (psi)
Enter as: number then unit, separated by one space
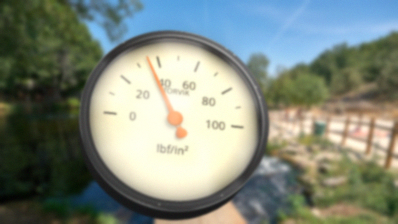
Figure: 35 psi
